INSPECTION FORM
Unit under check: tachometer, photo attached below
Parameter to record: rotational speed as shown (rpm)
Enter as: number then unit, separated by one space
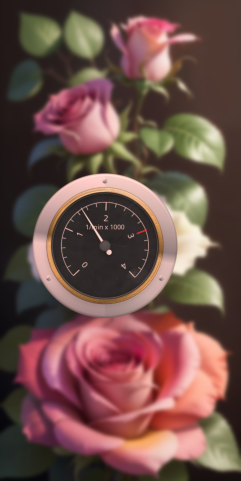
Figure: 1500 rpm
